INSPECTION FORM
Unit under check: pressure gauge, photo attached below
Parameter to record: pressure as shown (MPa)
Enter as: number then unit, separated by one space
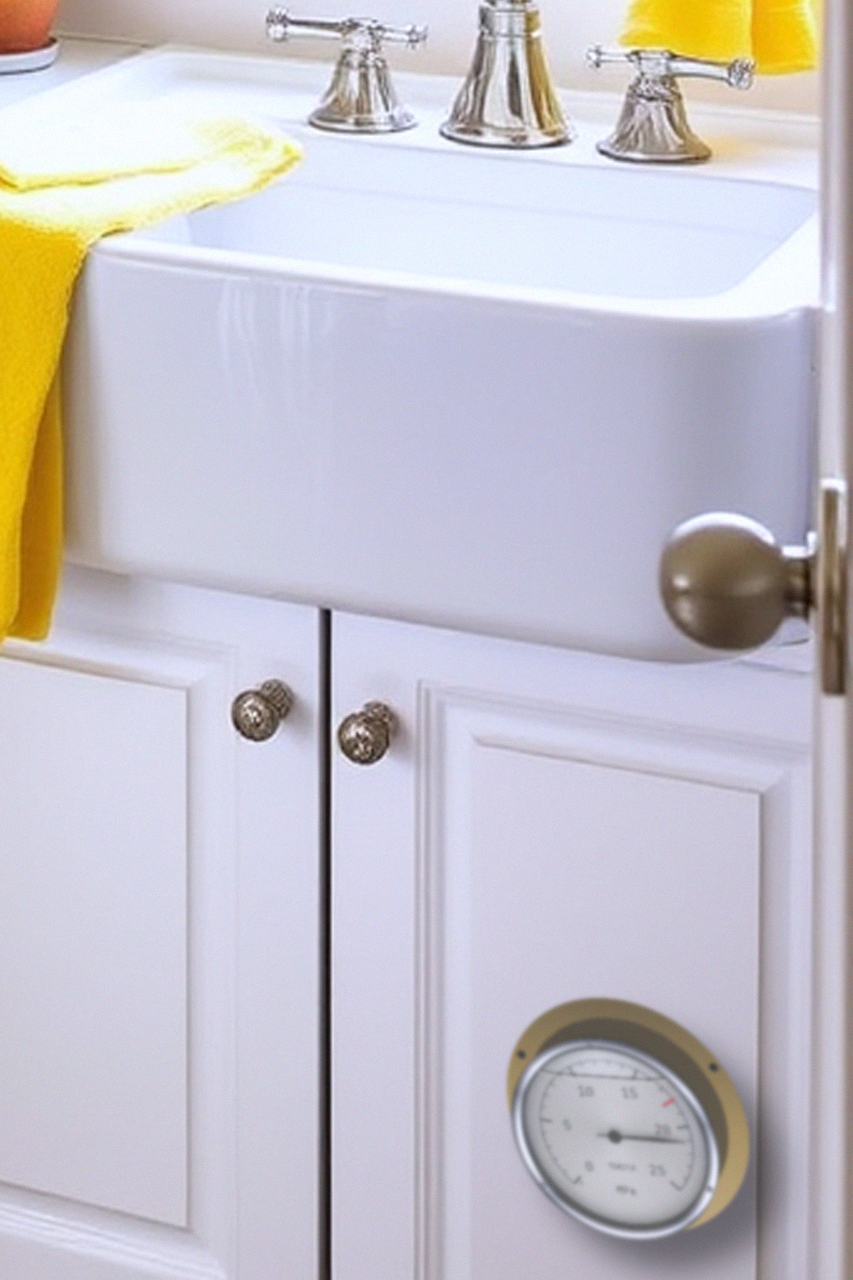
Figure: 21 MPa
